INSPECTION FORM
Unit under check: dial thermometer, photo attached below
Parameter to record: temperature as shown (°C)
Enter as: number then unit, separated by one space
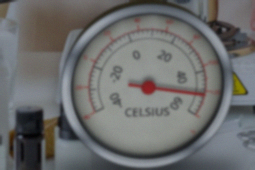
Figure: 50 °C
